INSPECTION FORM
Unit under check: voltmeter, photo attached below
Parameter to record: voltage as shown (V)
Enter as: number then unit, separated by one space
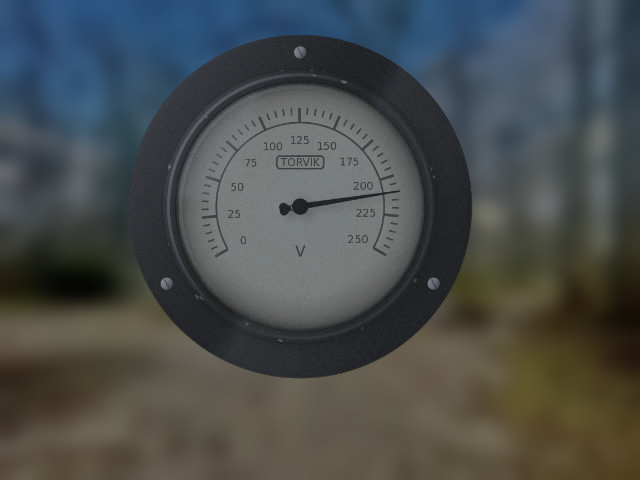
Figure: 210 V
